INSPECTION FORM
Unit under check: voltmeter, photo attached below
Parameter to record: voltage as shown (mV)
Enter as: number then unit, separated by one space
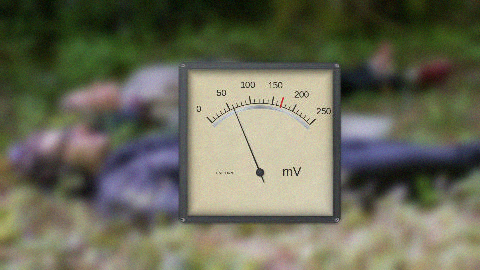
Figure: 60 mV
